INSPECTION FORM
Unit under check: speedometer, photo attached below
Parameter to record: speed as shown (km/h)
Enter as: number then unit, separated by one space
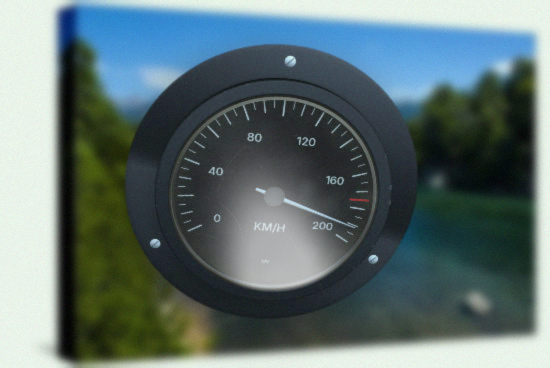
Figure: 190 km/h
